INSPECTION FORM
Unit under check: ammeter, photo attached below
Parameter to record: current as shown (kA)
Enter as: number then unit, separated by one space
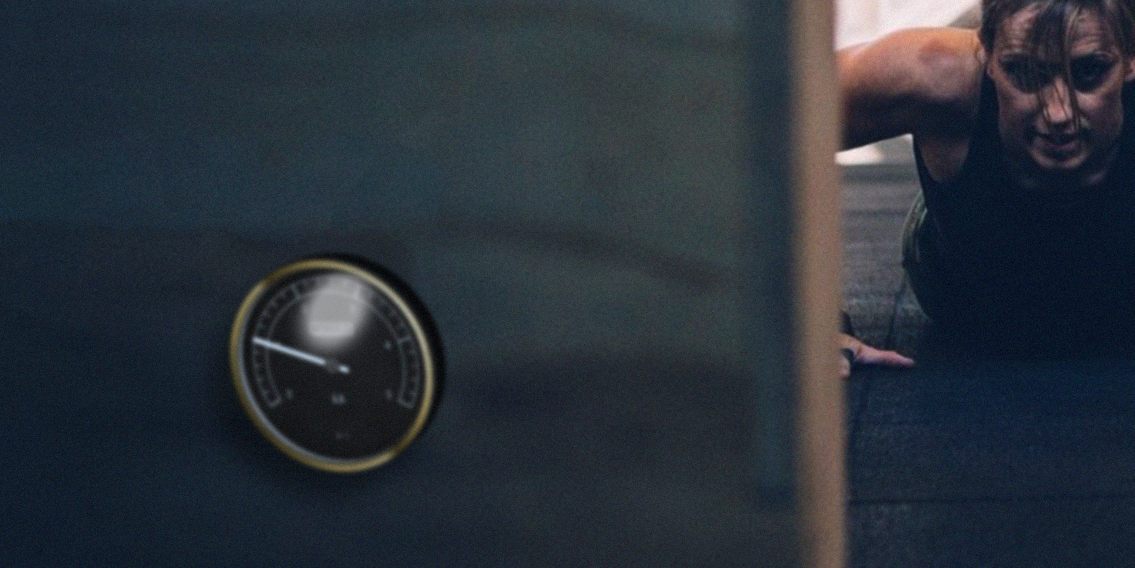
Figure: 1 kA
